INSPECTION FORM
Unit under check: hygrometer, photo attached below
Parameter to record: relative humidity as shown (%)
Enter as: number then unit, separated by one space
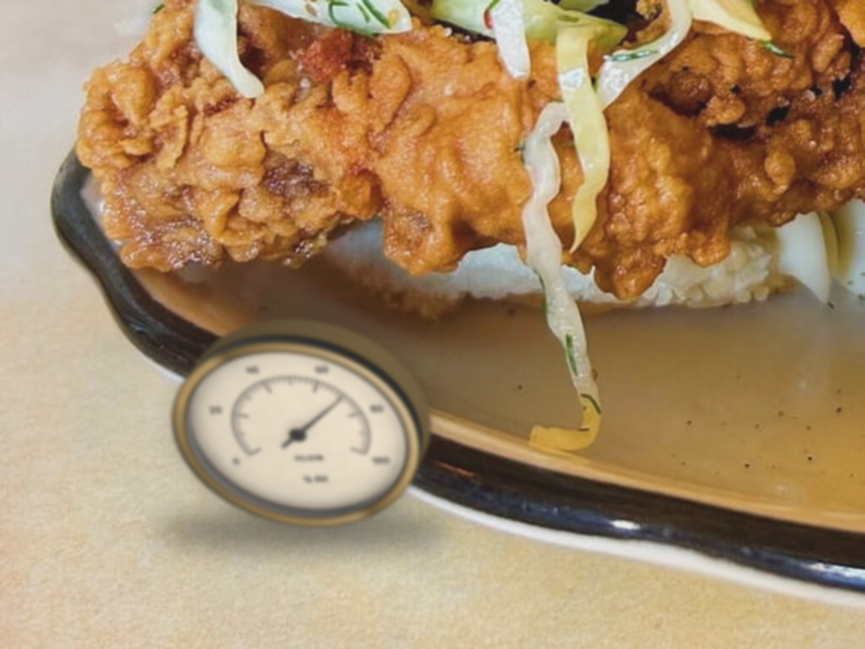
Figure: 70 %
